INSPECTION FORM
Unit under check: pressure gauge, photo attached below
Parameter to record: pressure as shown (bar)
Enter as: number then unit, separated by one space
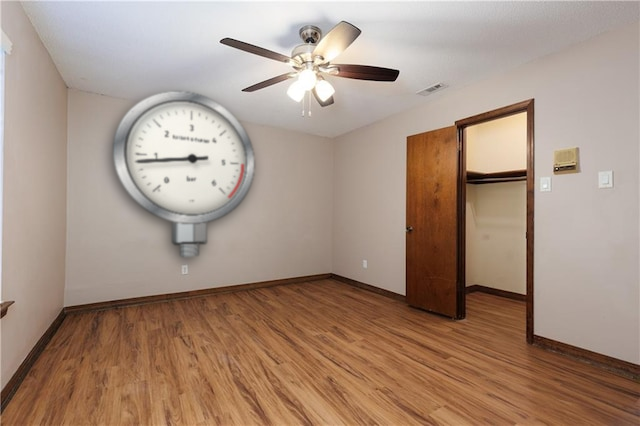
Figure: 0.8 bar
